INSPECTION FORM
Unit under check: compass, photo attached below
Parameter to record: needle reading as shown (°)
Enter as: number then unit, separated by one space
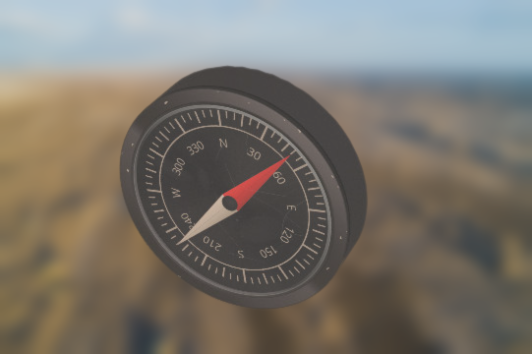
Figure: 50 °
